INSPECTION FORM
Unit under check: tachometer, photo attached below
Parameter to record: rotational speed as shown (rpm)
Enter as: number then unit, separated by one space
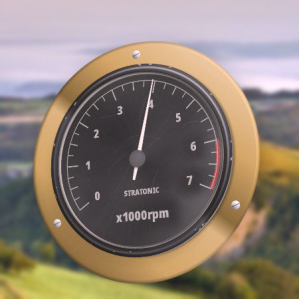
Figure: 4000 rpm
